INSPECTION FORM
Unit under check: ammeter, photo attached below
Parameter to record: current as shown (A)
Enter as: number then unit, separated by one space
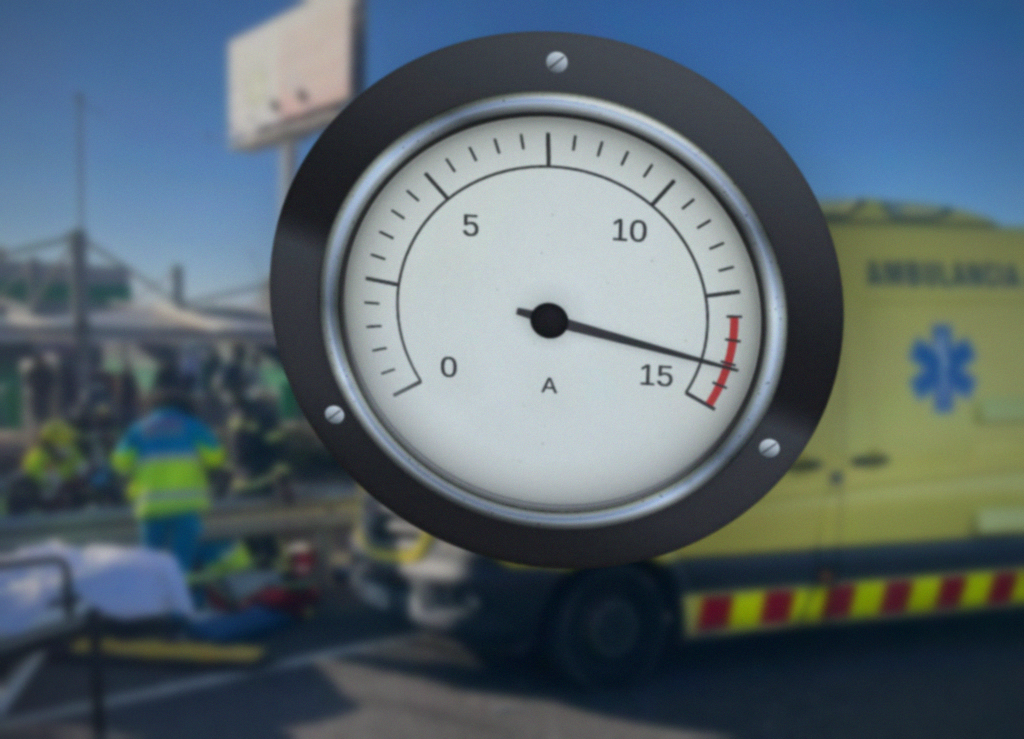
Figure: 14 A
